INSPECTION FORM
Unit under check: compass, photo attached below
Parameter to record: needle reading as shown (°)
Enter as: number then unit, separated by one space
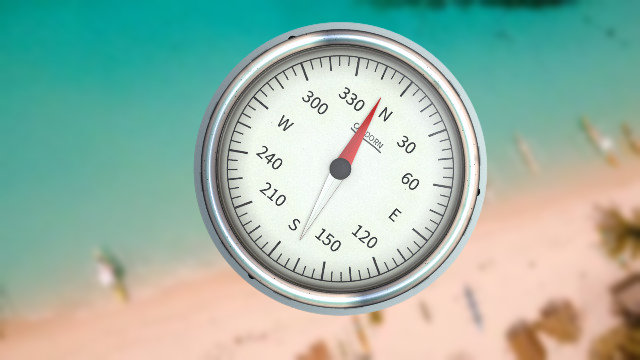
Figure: 350 °
